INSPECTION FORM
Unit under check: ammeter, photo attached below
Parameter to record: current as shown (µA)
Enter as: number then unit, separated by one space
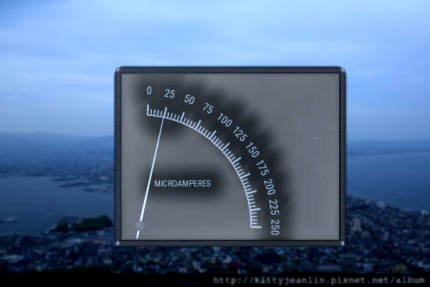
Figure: 25 µA
